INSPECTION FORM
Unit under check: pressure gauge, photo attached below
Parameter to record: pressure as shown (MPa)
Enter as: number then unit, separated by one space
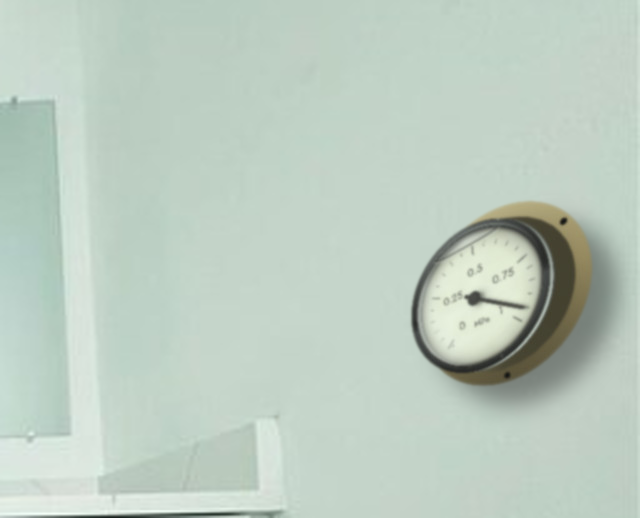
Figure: 0.95 MPa
